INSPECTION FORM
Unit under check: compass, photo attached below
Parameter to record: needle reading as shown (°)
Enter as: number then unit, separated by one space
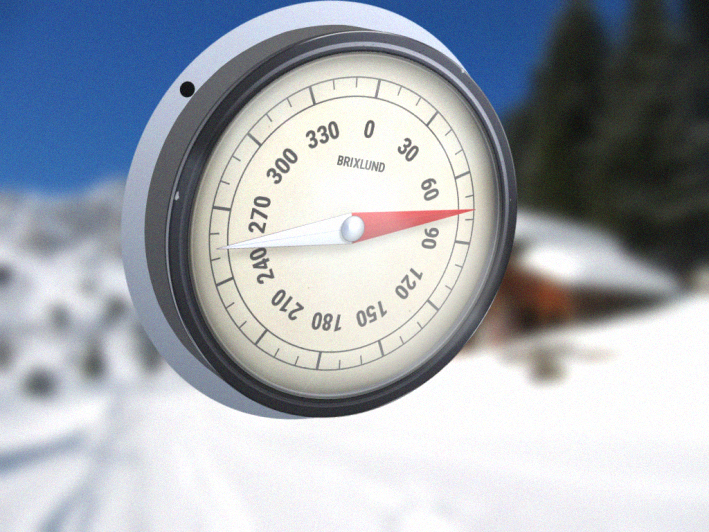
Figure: 75 °
